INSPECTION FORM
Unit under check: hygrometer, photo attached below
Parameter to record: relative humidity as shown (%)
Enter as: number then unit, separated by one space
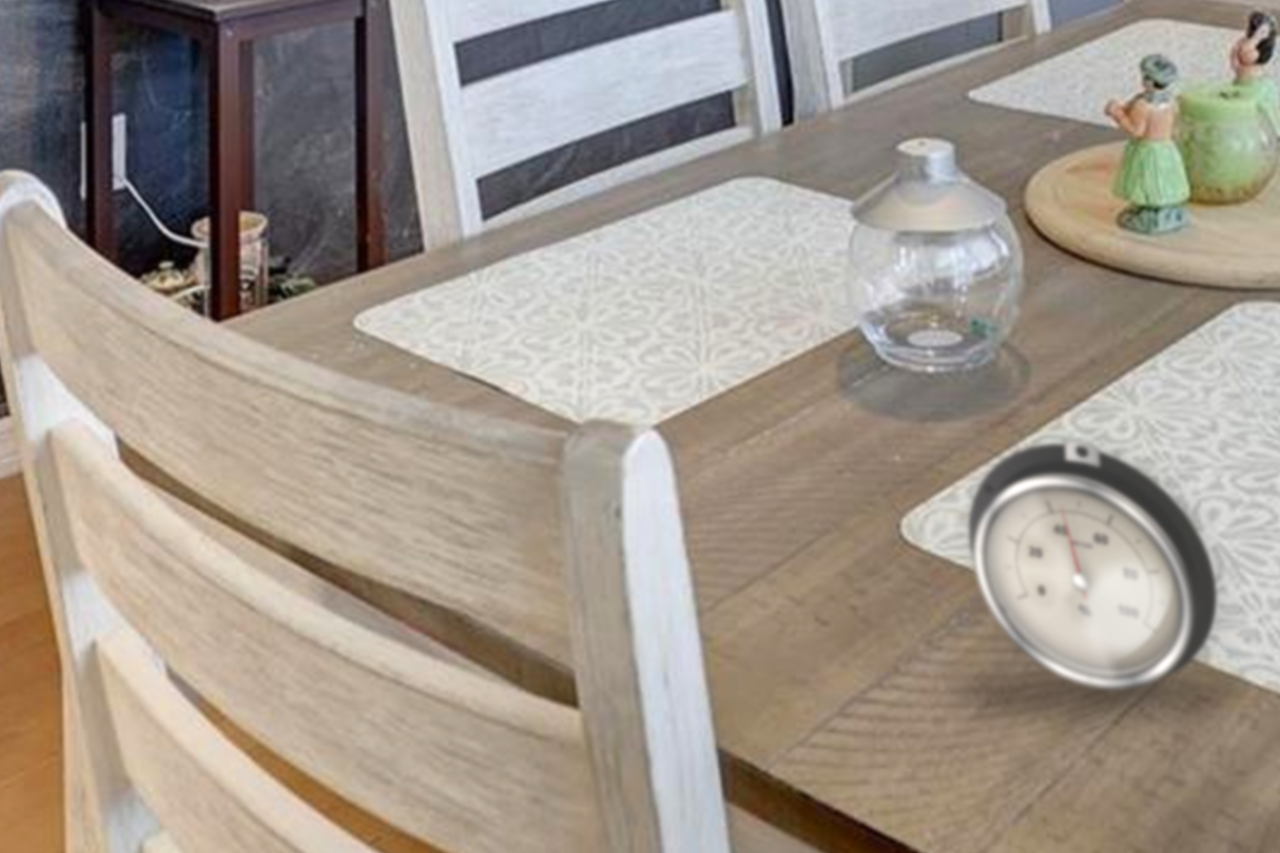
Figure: 45 %
